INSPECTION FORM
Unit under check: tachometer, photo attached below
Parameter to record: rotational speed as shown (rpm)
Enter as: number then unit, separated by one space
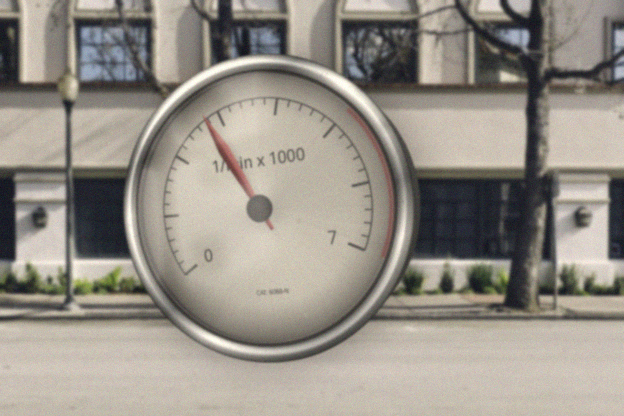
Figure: 2800 rpm
